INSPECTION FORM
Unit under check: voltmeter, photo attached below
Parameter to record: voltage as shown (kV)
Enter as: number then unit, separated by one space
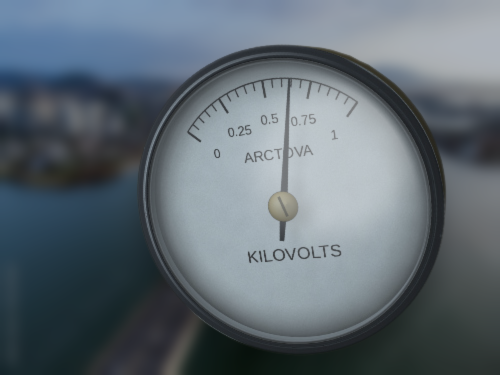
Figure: 0.65 kV
